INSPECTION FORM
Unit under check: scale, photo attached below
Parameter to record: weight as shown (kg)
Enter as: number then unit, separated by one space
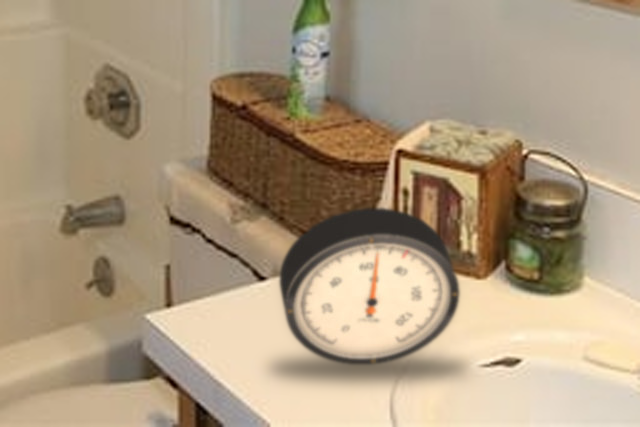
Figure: 65 kg
